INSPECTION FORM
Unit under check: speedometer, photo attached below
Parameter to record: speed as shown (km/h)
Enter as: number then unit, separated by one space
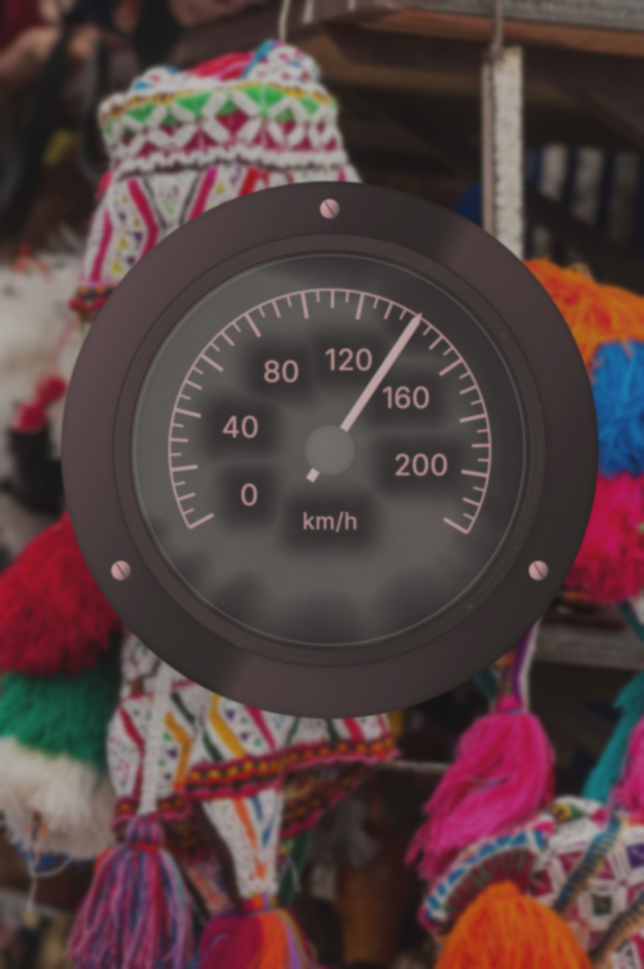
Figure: 140 km/h
